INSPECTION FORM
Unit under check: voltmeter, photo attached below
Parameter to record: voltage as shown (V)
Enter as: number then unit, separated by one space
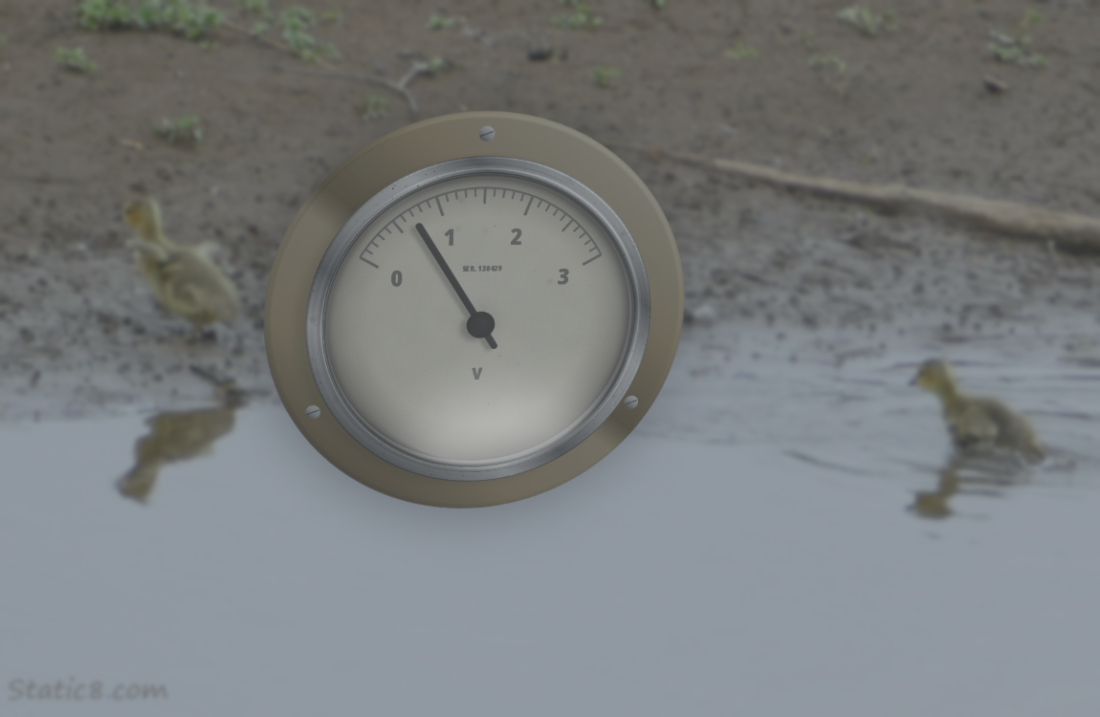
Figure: 0.7 V
